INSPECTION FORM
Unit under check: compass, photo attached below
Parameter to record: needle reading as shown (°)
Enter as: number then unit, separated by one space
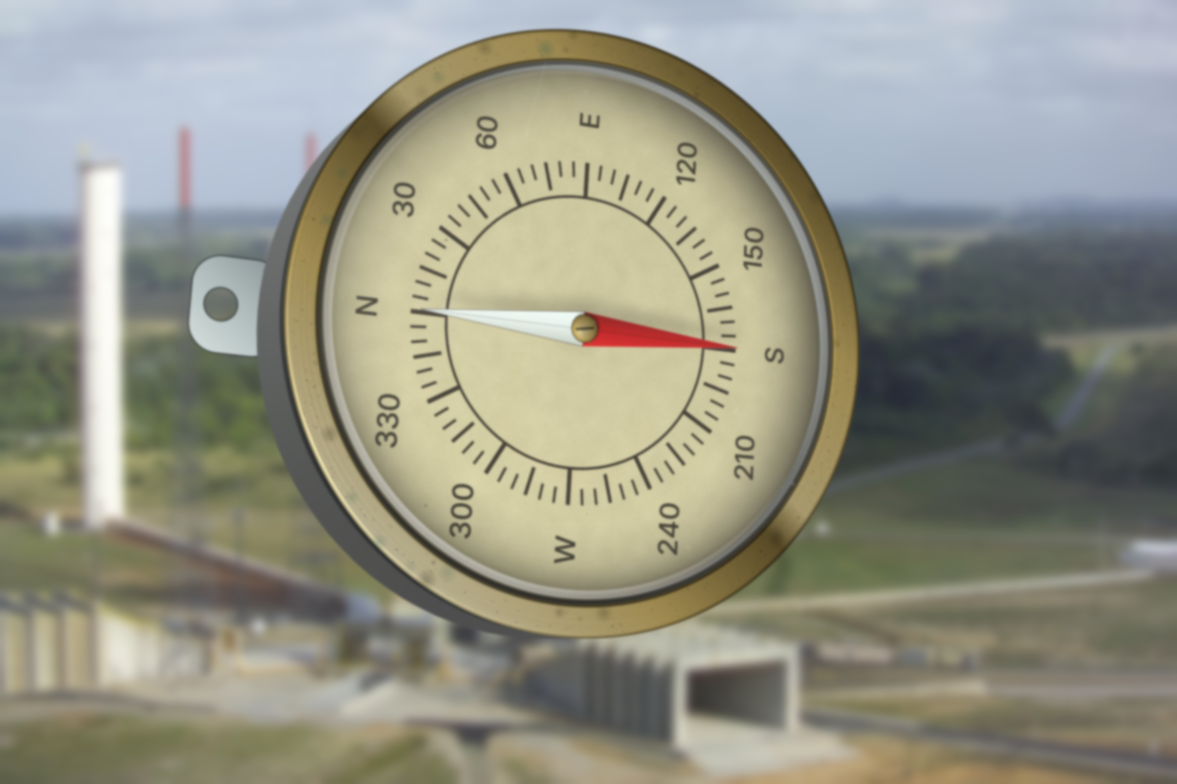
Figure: 180 °
